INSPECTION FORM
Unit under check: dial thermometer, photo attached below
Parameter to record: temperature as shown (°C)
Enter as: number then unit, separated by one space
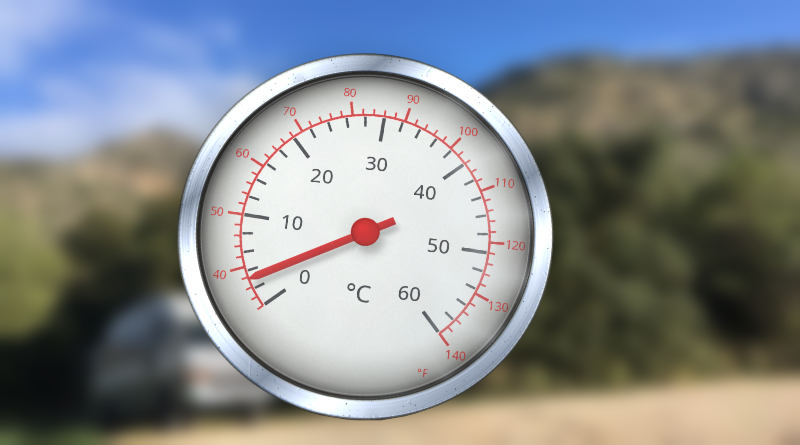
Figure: 3 °C
